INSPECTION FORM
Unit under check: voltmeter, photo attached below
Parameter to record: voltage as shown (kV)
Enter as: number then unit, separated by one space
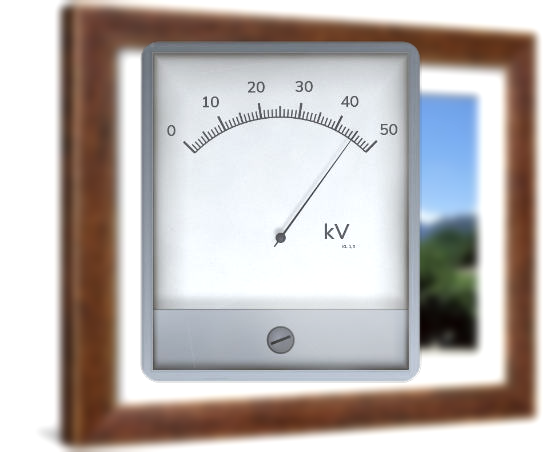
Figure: 45 kV
